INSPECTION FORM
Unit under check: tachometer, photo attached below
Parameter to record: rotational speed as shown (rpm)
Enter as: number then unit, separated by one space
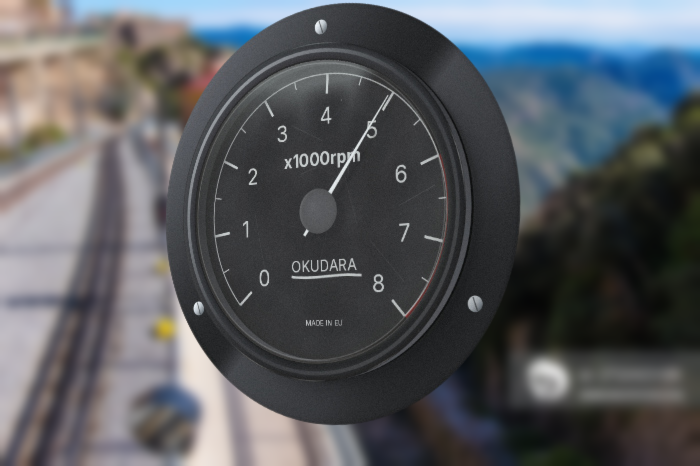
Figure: 5000 rpm
